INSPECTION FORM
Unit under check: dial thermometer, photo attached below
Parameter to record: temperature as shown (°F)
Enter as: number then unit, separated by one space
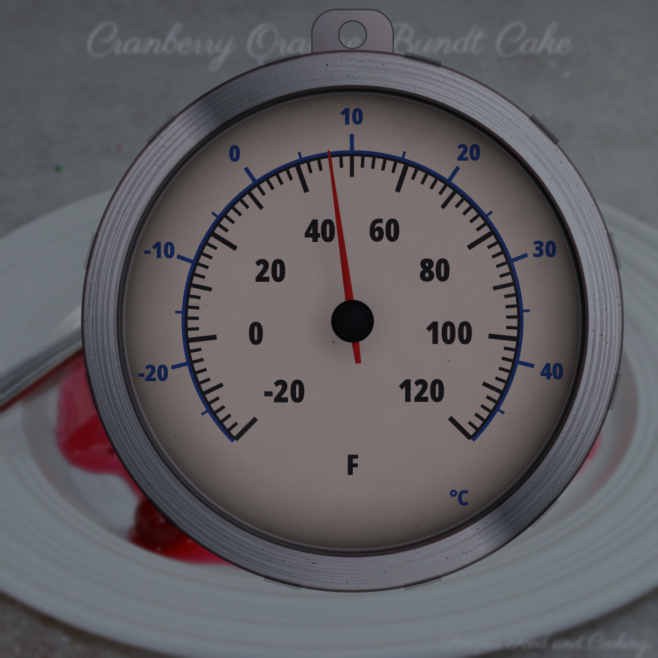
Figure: 46 °F
